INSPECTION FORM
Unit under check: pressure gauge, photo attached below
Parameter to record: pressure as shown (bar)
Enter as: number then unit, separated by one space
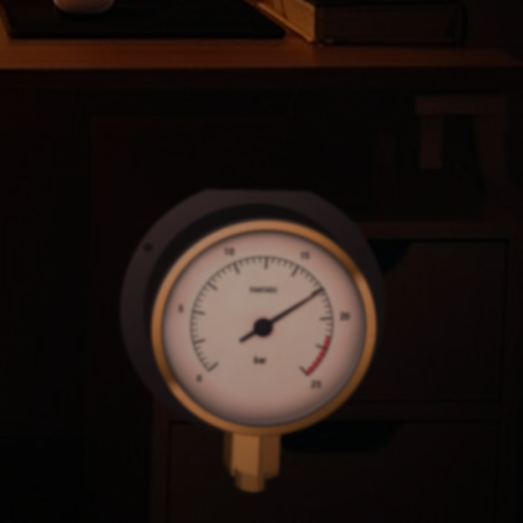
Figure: 17.5 bar
